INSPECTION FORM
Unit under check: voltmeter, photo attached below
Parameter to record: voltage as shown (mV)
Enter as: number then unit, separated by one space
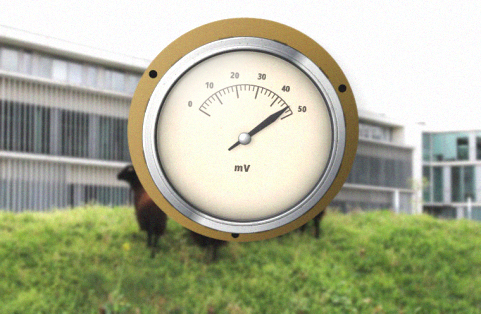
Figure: 46 mV
